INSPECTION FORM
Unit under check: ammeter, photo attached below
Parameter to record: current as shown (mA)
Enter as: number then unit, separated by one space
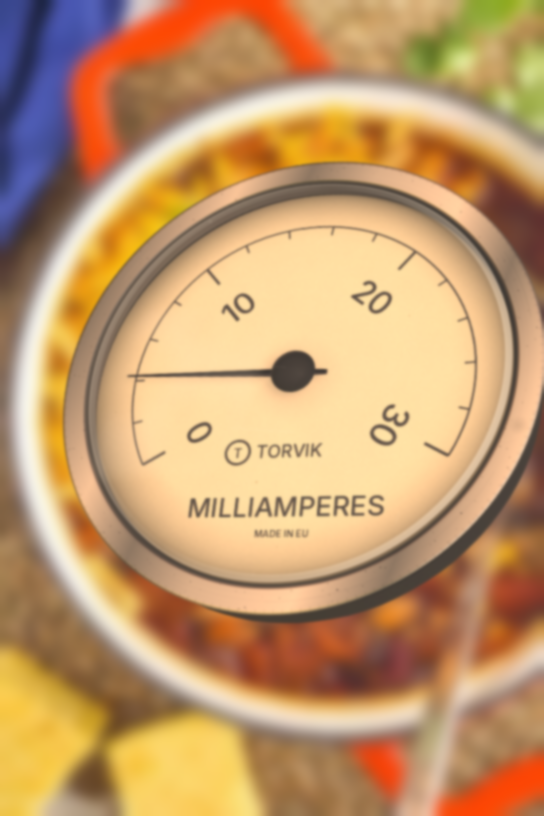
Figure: 4 mA
